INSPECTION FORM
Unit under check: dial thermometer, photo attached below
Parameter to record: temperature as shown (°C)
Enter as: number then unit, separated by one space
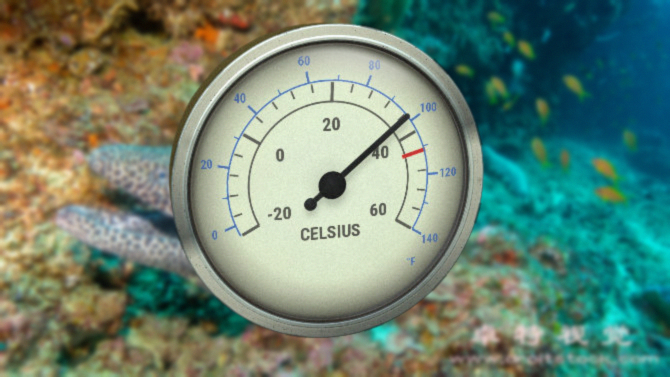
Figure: 36 °C
